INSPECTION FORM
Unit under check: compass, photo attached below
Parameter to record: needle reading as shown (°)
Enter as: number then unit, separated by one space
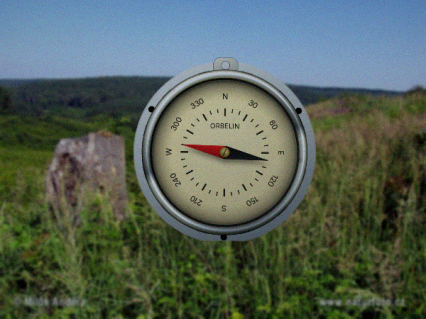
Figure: 280 °
